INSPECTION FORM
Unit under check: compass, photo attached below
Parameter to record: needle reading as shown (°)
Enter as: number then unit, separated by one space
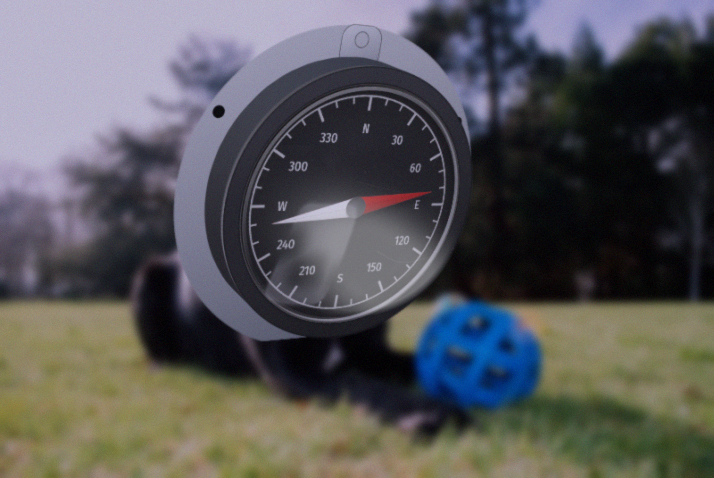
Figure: 80 °
